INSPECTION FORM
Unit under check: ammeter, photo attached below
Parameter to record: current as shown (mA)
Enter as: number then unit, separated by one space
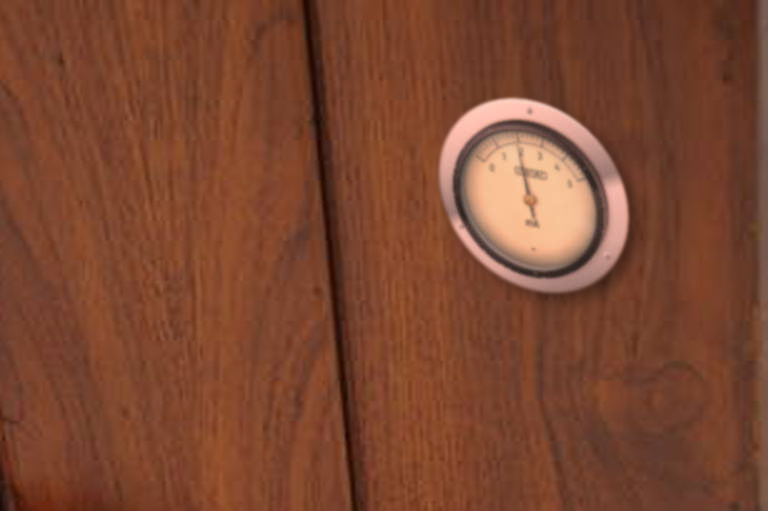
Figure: 2 mA
